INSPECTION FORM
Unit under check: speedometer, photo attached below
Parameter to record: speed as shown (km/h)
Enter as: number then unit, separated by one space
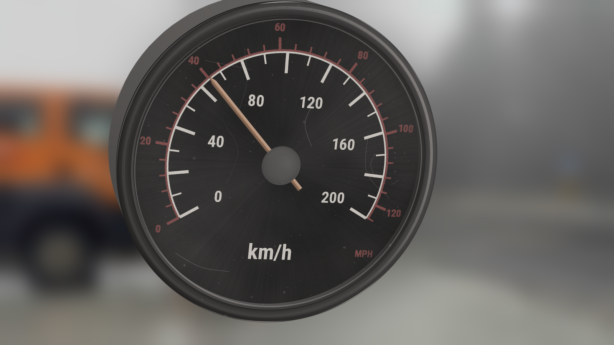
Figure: 65 km/h
